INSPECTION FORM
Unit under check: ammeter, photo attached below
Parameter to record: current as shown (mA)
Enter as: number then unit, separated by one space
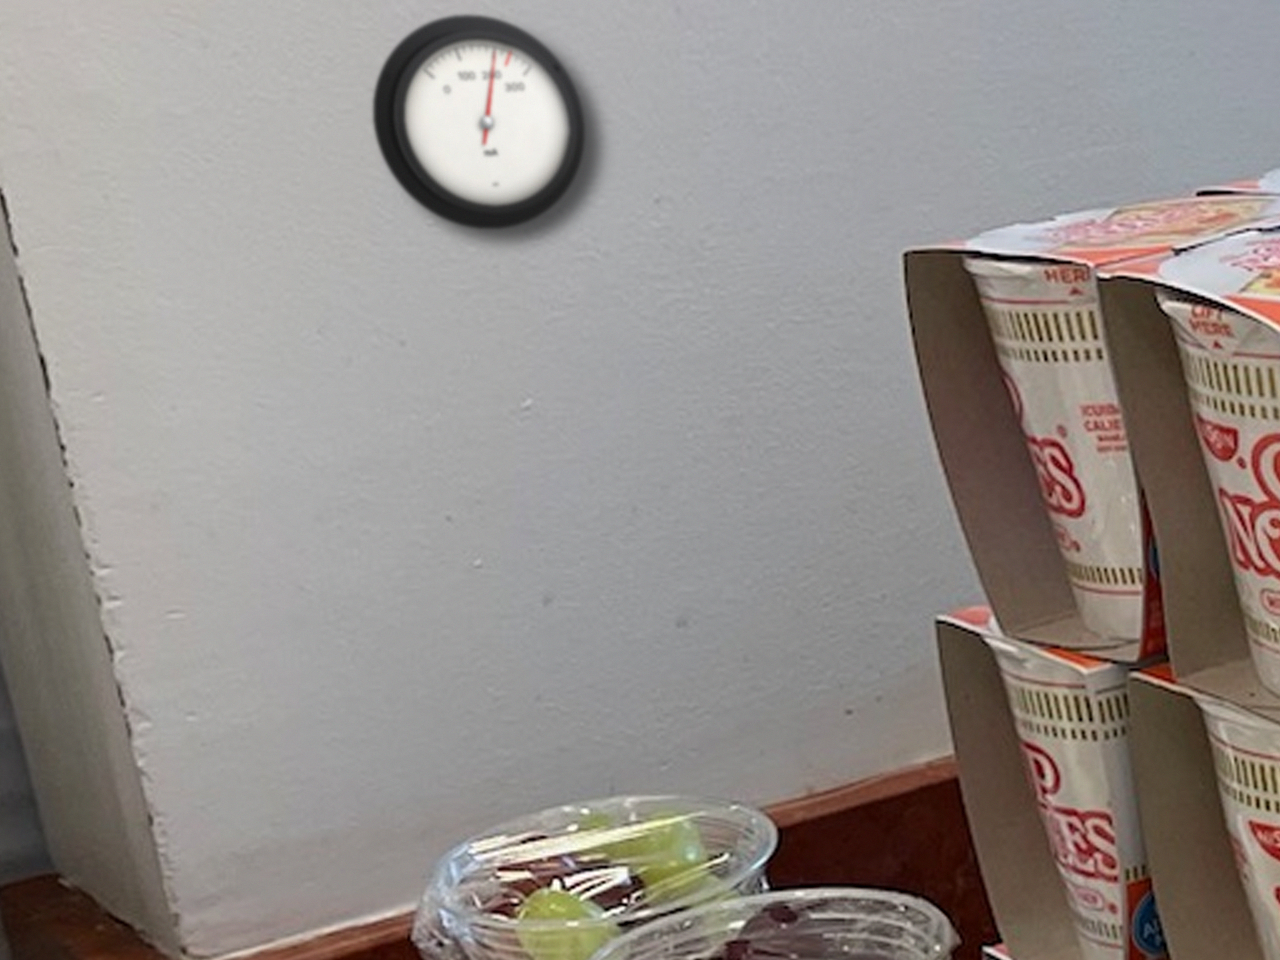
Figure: 200 mA
